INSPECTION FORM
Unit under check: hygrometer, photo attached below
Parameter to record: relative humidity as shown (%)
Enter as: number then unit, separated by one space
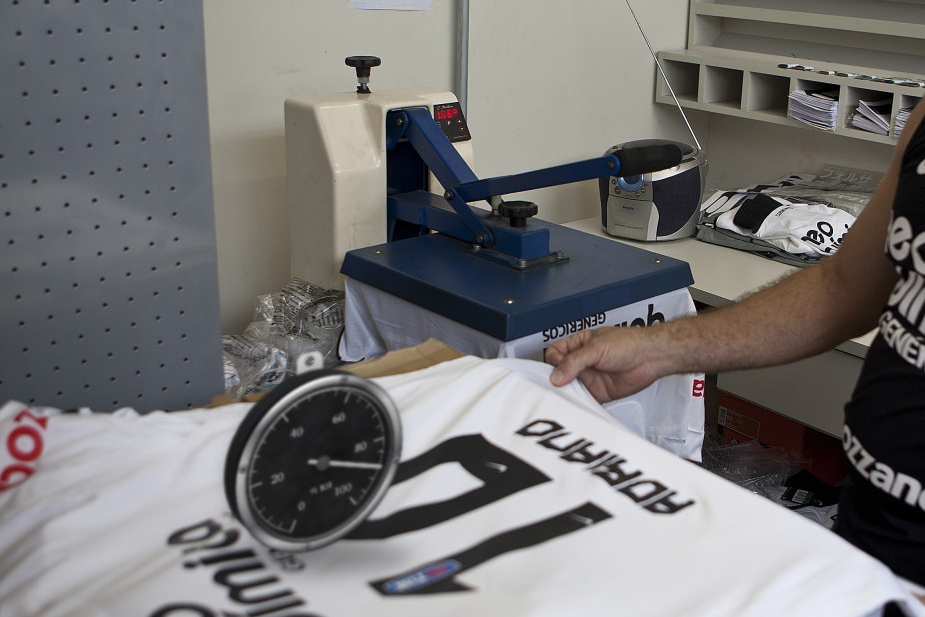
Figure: 88 %
